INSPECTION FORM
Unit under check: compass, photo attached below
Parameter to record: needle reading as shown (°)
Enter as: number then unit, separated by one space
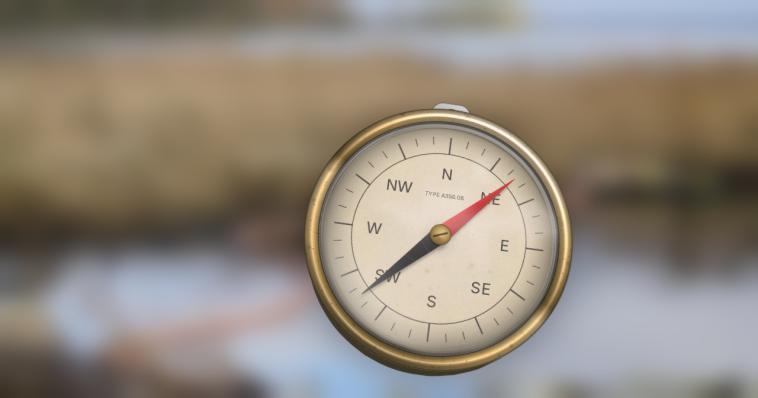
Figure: 45 °
